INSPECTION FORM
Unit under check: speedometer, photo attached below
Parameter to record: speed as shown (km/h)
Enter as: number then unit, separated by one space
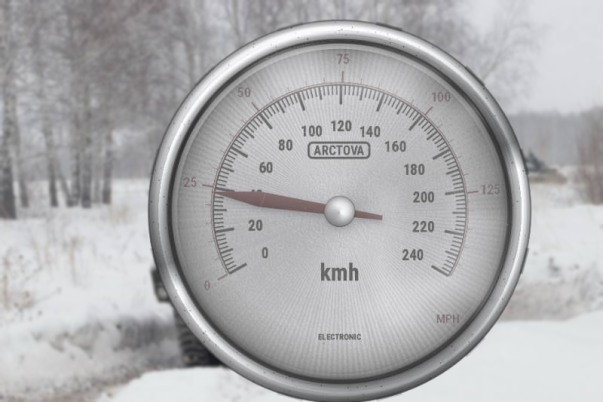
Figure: 38 km/h
